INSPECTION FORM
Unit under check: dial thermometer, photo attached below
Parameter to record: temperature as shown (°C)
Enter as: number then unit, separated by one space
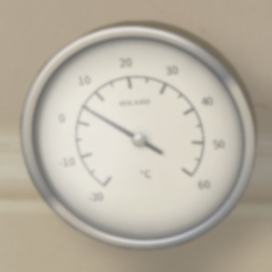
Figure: 5 °C
